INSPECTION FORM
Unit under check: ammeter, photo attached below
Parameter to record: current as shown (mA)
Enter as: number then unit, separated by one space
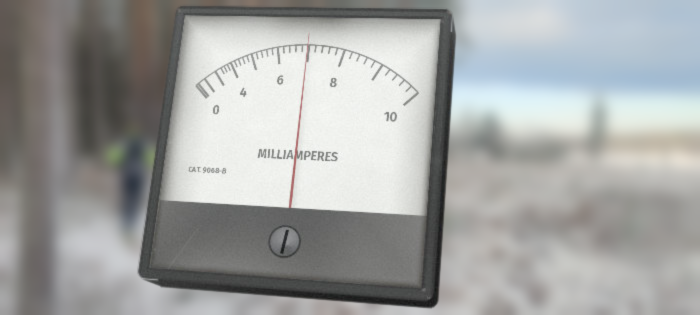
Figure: 7 mA
